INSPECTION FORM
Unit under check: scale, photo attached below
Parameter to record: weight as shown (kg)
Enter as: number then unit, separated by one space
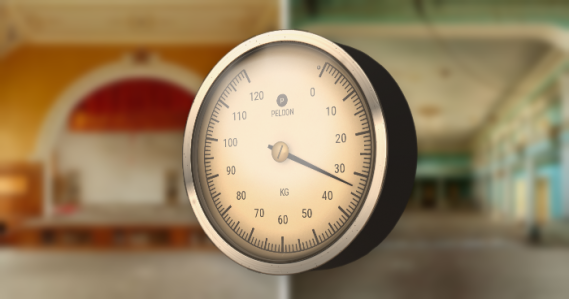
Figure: 33 kg
